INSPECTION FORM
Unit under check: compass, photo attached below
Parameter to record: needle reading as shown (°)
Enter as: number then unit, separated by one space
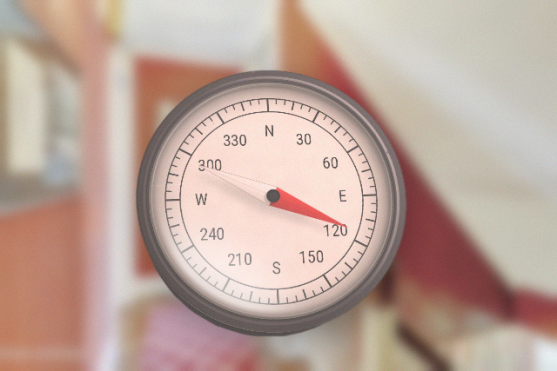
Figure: 115 °
